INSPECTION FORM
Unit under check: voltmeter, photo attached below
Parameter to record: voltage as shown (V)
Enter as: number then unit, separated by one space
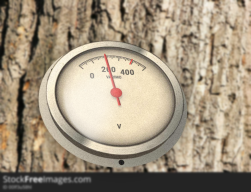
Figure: 200 V
